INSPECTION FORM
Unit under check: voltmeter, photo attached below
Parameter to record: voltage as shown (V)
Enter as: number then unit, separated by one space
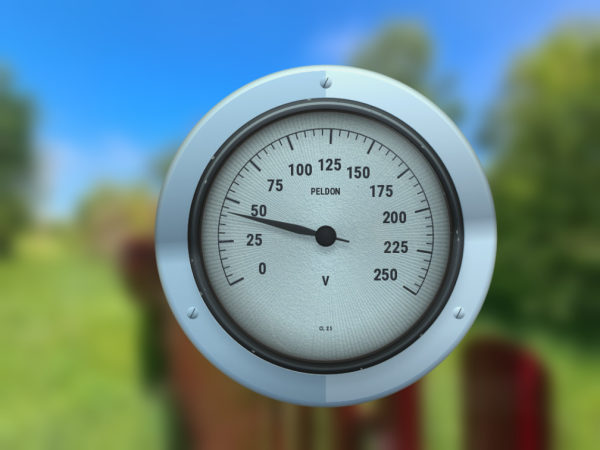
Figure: 42.5 V
